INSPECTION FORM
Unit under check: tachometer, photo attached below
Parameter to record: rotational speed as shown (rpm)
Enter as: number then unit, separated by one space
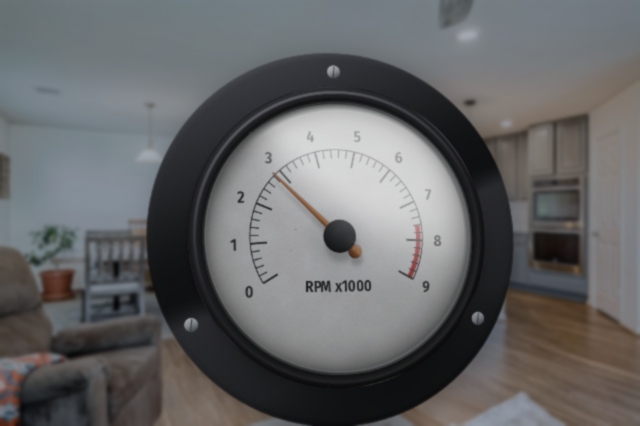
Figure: 2800 rpm
